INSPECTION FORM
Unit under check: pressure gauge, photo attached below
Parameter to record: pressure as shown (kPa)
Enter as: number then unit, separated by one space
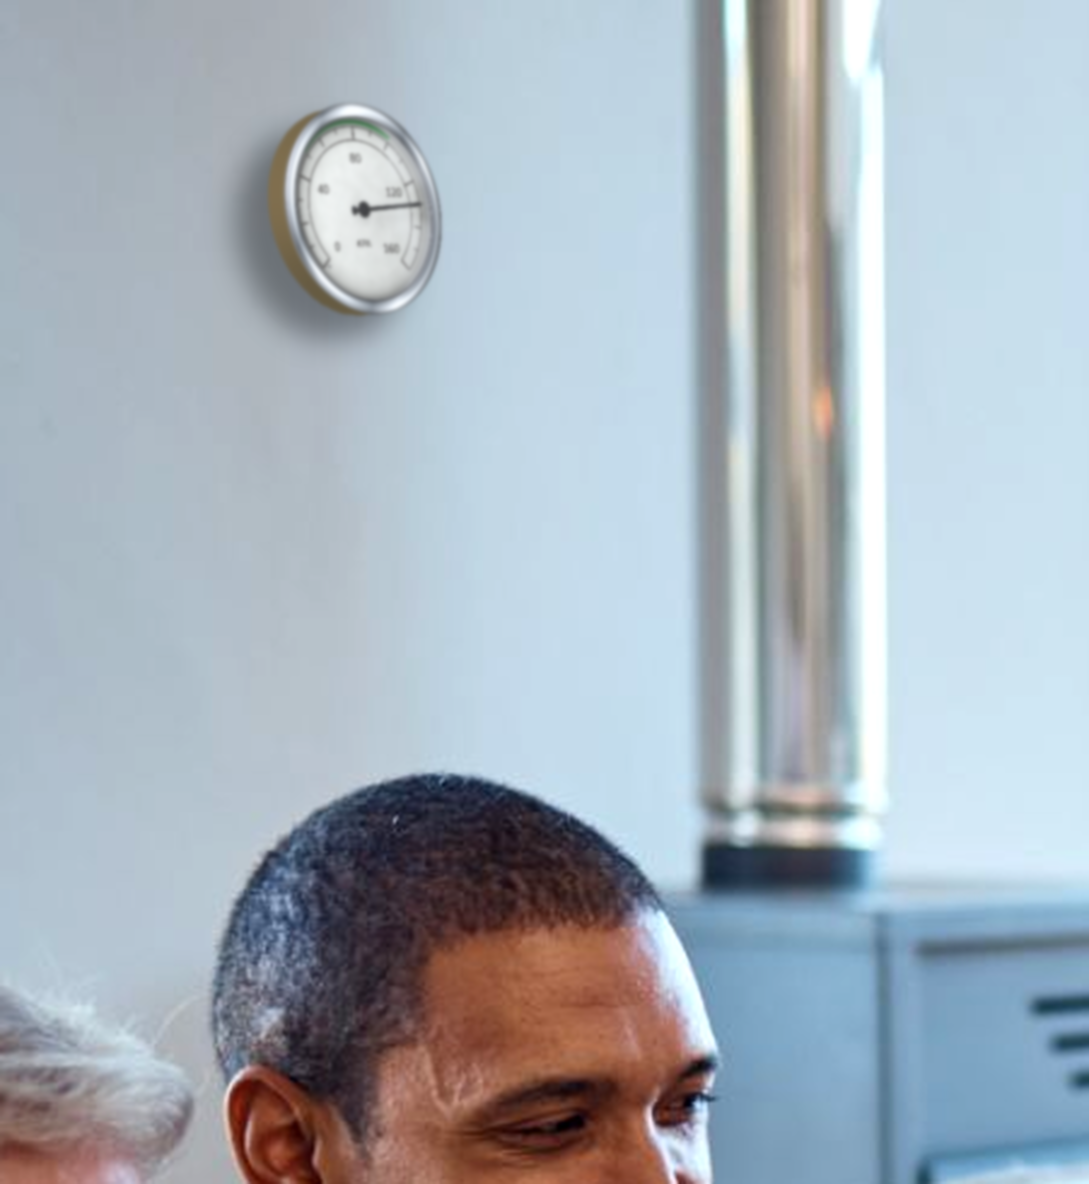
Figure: 130 kPa
